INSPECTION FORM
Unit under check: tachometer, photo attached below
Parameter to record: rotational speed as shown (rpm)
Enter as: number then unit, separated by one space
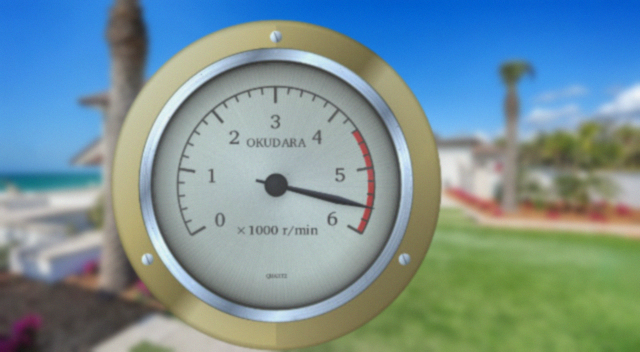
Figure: 5600 rpm
